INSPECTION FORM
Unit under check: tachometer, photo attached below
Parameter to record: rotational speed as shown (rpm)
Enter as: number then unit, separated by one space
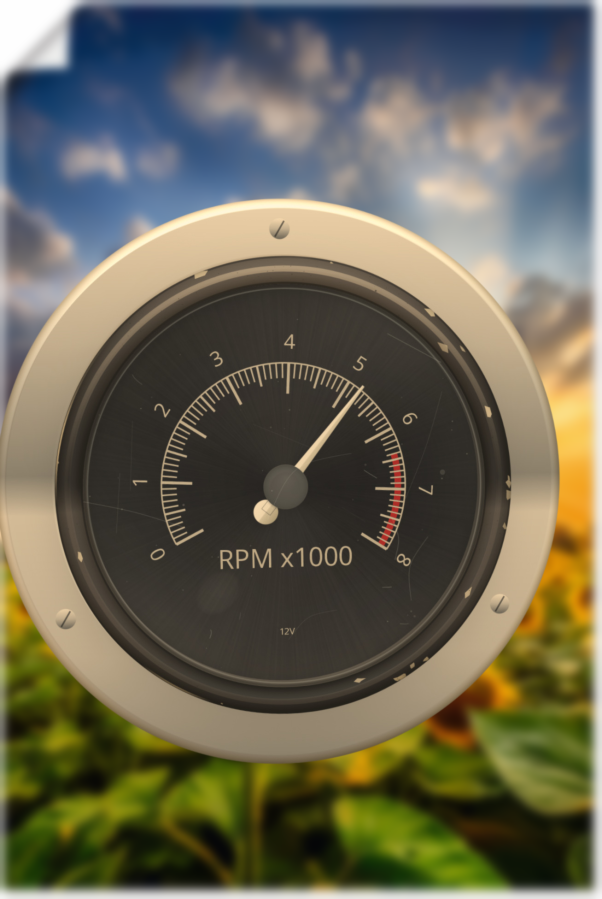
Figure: 5200 rpm
